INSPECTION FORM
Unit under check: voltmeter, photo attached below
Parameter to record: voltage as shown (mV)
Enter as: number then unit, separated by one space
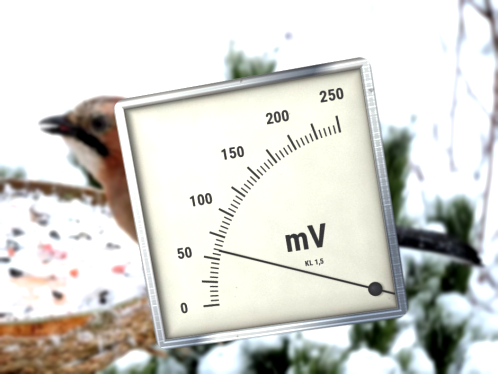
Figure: 60 mV
